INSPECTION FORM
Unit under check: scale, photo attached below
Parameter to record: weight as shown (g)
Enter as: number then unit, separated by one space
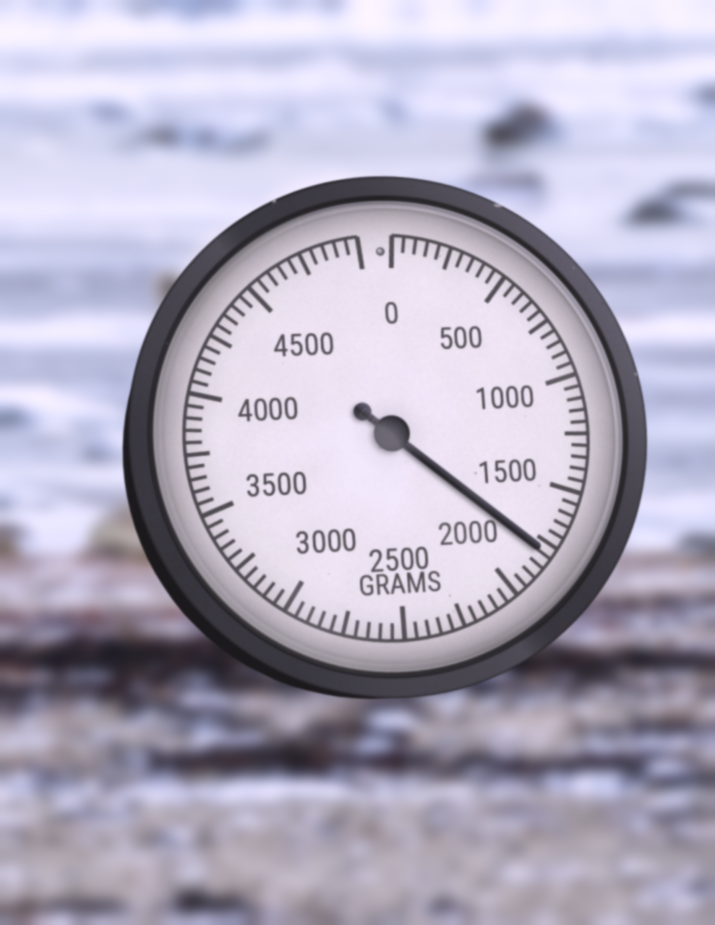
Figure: 1800 g
